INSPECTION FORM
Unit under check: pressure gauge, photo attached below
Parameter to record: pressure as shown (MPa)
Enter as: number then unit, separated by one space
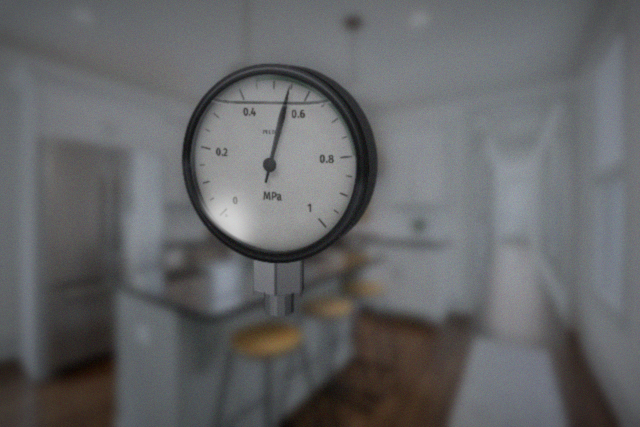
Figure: 0.55 MPa
